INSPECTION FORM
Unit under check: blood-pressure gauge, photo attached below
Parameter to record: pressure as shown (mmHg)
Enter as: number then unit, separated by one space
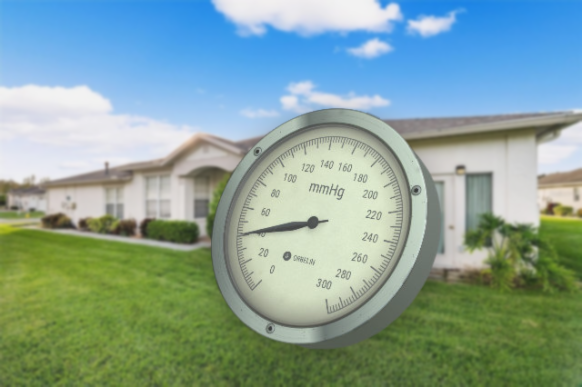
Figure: 40 mmHg
